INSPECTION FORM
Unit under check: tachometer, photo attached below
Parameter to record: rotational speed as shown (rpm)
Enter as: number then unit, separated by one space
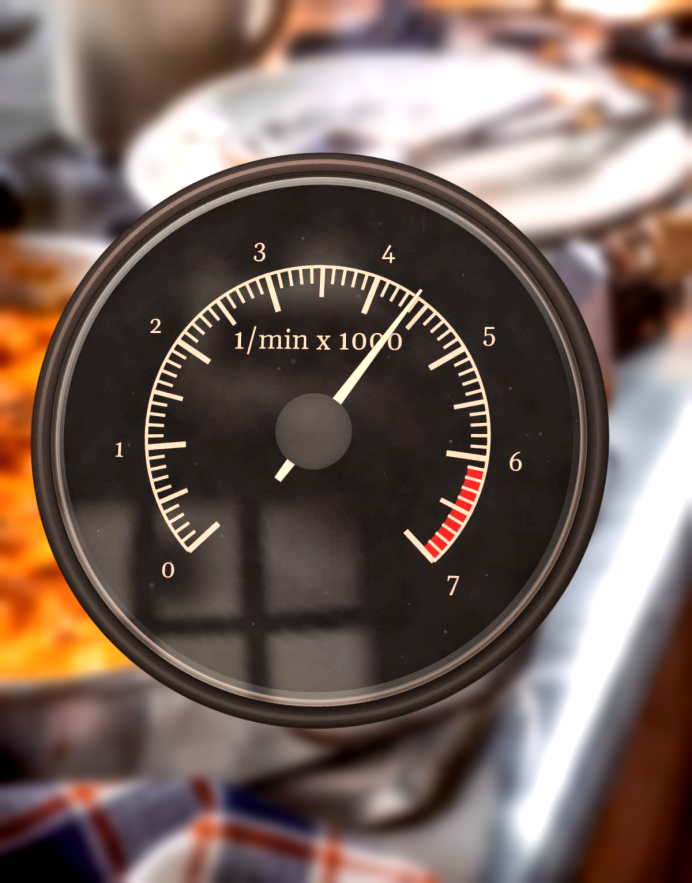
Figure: 4400 rpm
